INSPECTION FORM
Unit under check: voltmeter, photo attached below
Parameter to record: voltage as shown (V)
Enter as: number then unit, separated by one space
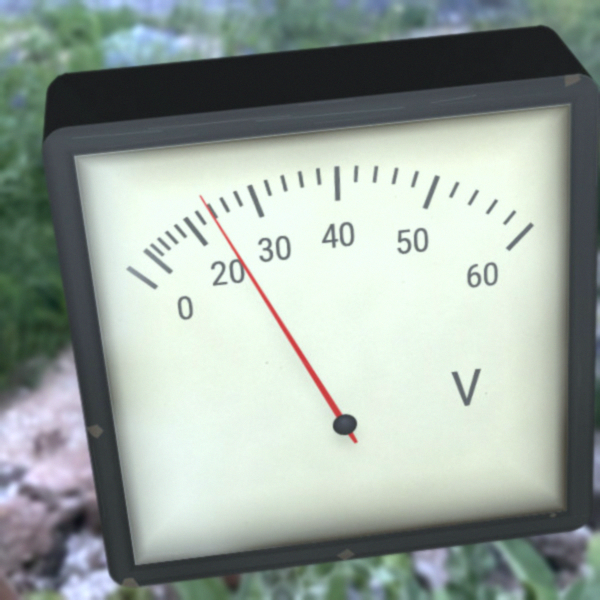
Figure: 24 V
